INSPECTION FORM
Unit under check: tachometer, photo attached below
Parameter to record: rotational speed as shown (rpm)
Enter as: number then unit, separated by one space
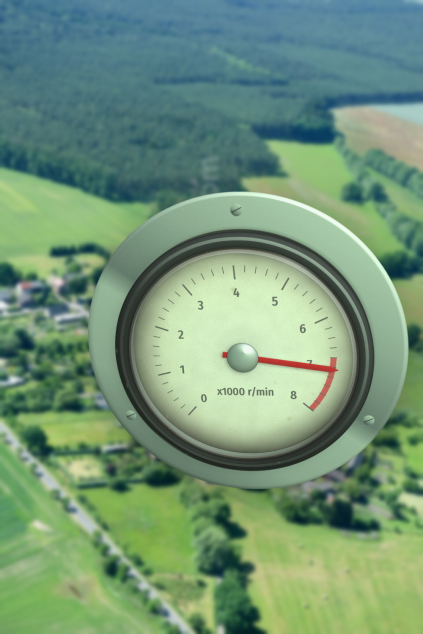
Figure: 7000 rpm
